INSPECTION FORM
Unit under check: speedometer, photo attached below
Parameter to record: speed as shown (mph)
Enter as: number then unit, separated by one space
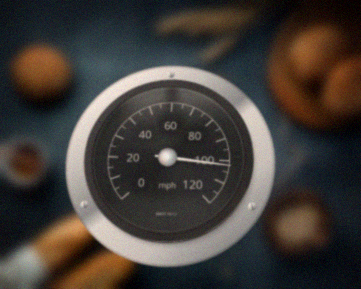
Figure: 102.5 mph
